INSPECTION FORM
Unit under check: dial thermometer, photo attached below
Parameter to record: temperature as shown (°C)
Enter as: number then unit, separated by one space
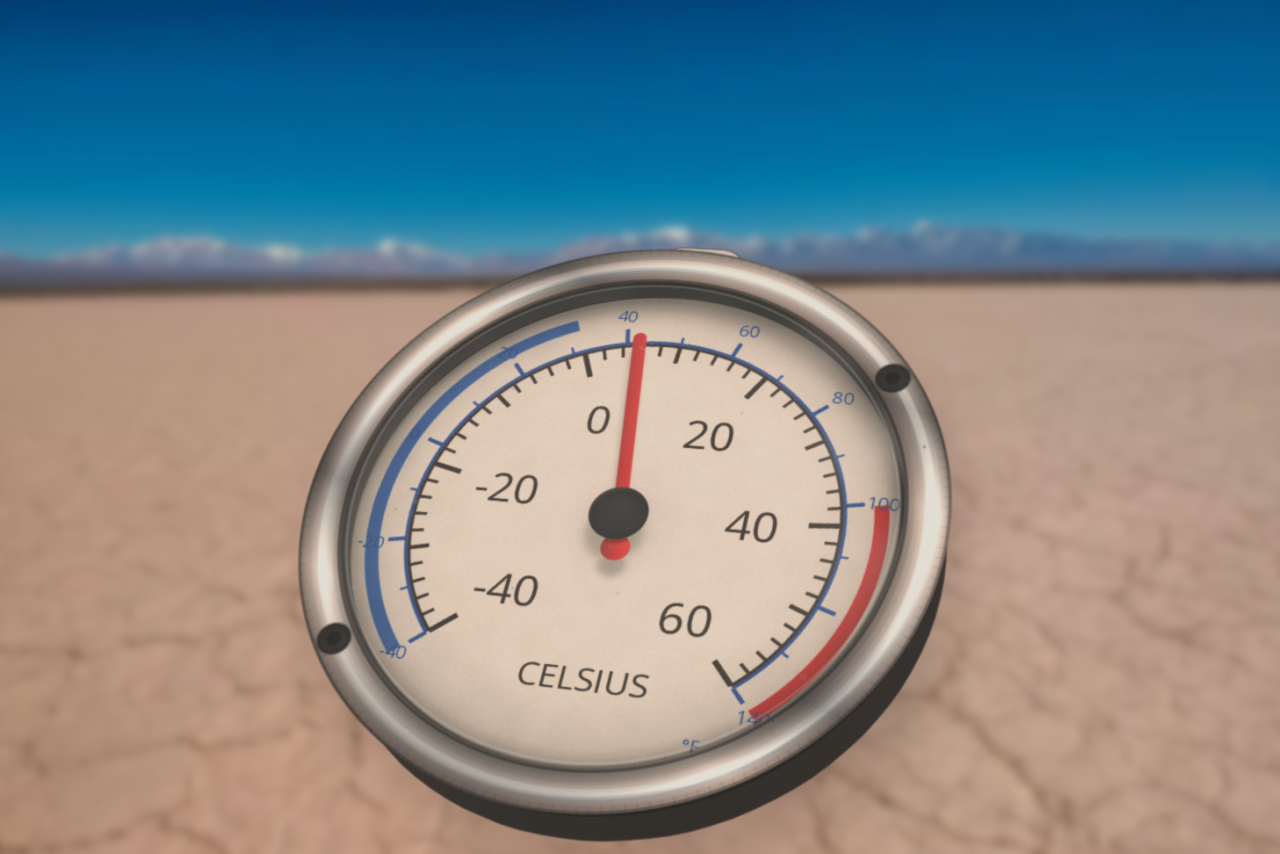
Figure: 6 °C
